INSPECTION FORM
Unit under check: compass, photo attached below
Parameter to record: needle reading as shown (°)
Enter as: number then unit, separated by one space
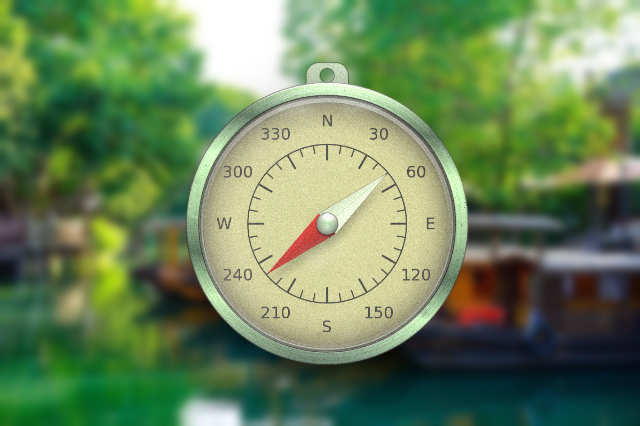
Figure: 230 °
